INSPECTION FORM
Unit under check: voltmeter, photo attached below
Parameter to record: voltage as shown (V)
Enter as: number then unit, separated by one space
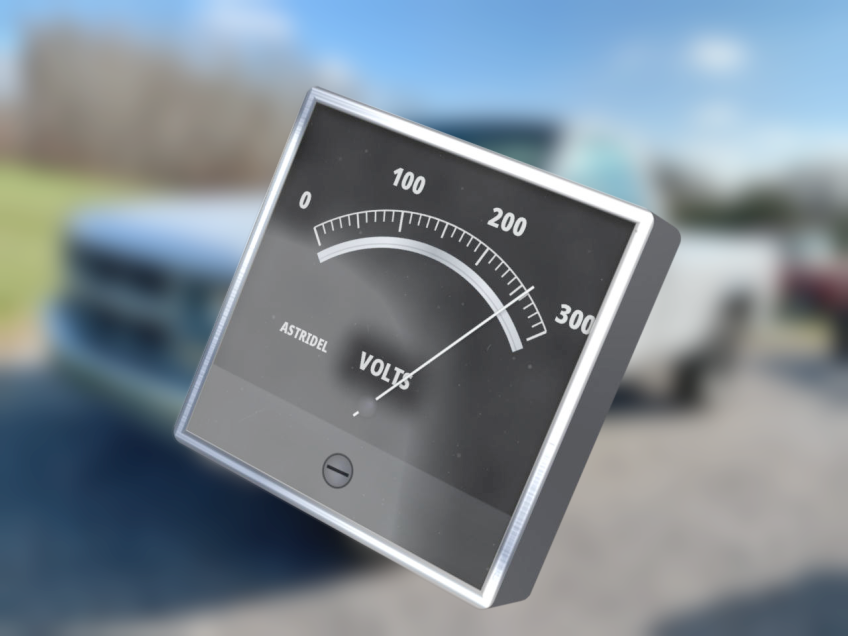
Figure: 260 V
